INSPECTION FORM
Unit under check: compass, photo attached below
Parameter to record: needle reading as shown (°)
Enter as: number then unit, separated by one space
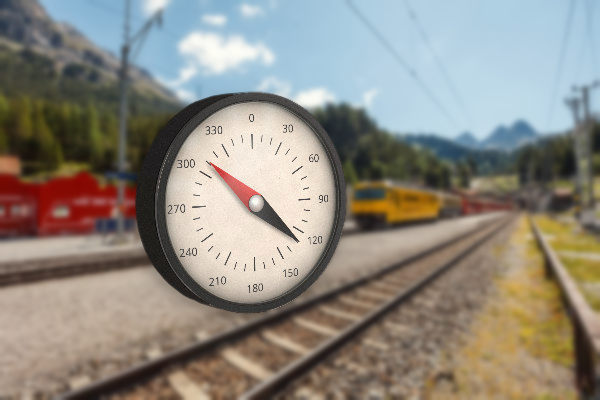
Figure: 310 °
